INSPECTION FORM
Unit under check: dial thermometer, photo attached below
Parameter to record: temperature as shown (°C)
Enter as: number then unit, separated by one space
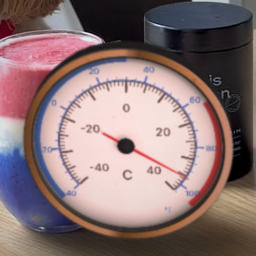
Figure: 35 °C
